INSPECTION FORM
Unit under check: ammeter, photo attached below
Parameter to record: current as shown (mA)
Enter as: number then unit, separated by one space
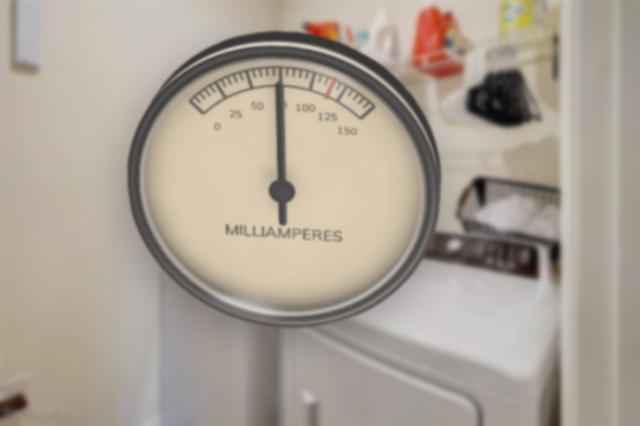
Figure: 75 mA
